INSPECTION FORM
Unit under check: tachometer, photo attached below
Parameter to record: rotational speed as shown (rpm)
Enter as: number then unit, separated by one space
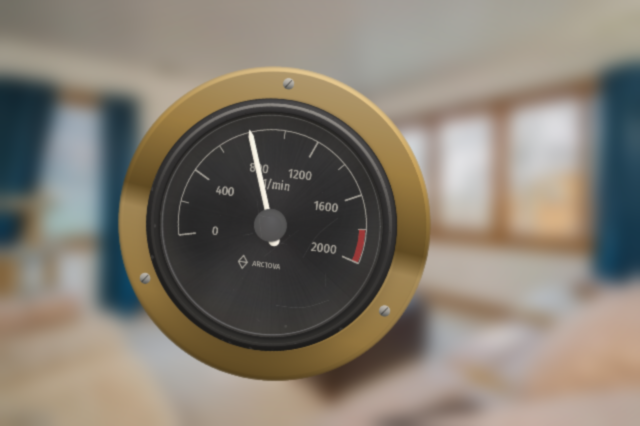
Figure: 800 rpm
